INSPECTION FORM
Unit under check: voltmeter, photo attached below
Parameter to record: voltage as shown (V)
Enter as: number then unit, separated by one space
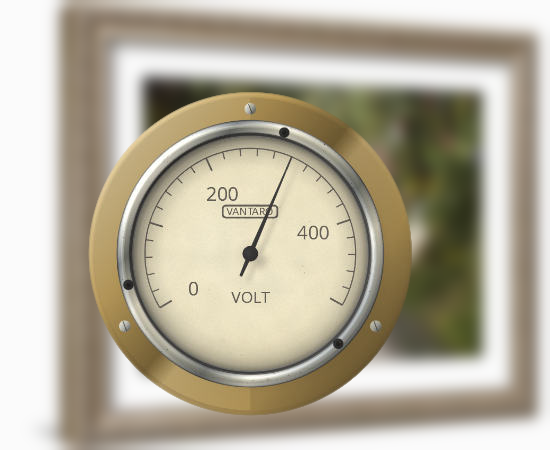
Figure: 300 V
